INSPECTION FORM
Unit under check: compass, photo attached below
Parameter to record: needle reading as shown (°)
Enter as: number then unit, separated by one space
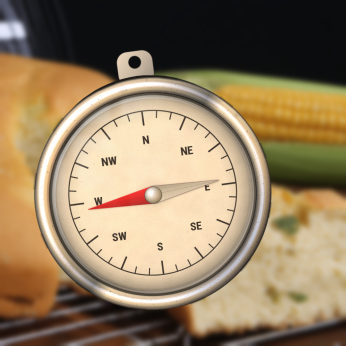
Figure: 265 °
